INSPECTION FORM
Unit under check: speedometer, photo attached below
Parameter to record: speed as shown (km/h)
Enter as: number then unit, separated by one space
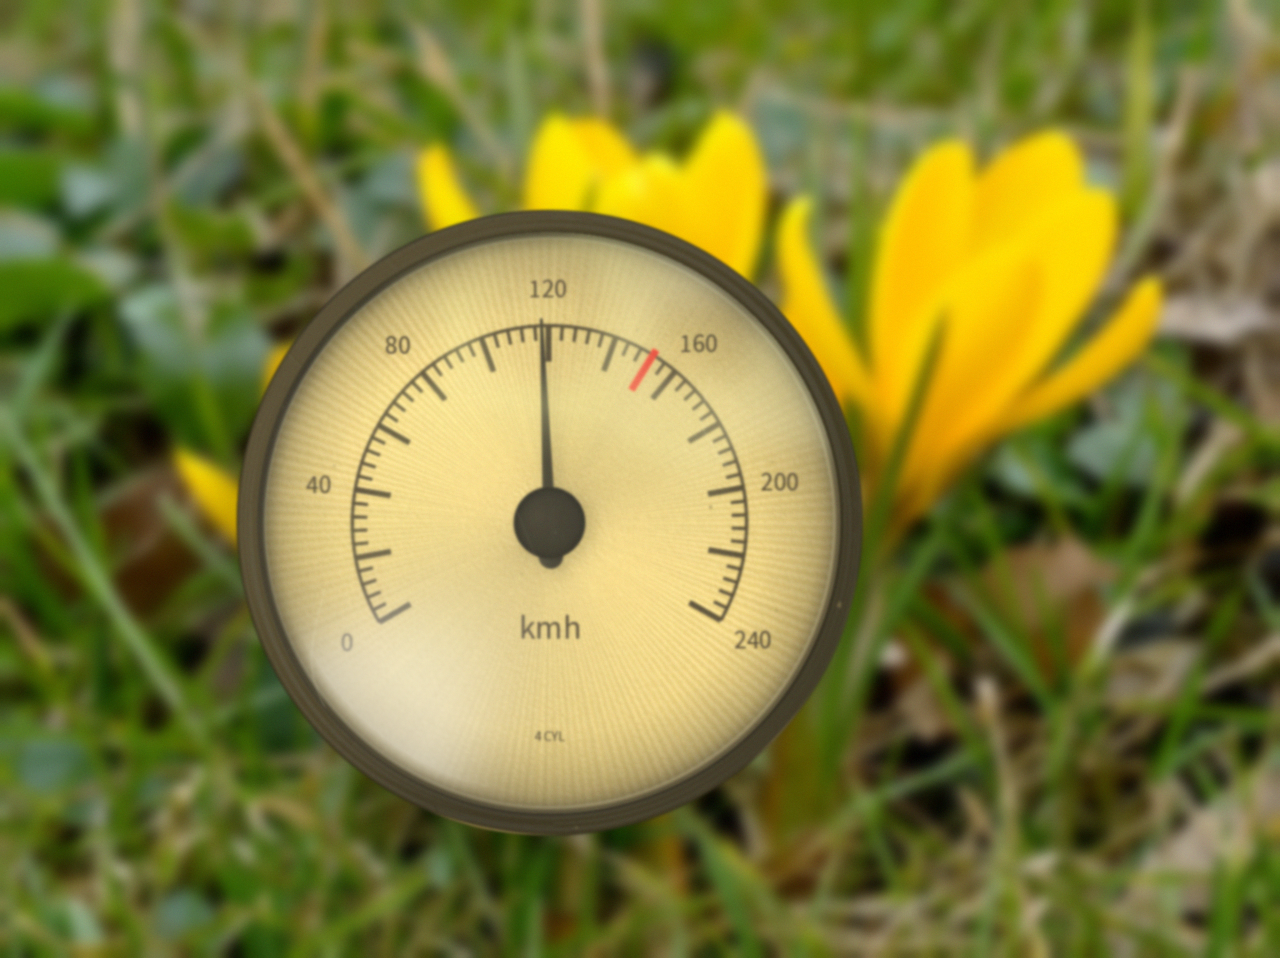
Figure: 118 km/h
